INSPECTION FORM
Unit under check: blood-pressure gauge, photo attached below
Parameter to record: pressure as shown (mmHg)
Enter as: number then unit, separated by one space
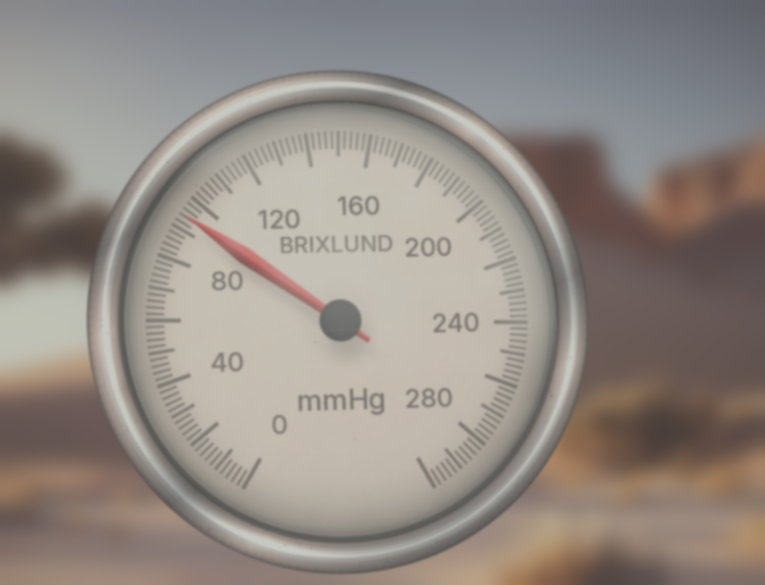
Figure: 94 mmHg
